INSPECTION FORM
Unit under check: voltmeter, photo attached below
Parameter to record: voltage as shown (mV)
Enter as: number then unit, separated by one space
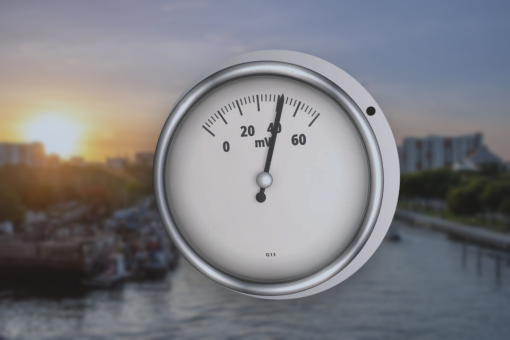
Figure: 42 mV
